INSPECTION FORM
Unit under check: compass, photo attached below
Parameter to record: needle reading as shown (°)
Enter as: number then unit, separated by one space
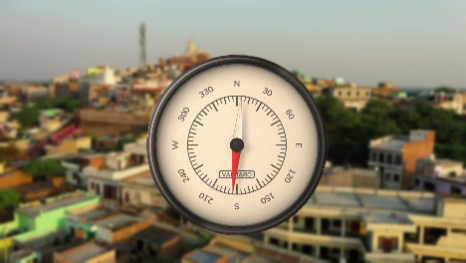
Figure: 185 °
